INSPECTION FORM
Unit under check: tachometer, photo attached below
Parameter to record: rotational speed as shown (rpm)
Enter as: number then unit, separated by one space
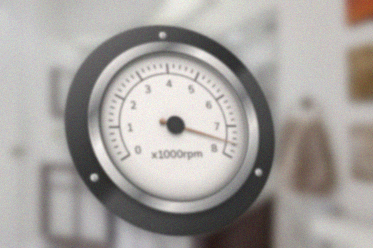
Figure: 7600 rpm
